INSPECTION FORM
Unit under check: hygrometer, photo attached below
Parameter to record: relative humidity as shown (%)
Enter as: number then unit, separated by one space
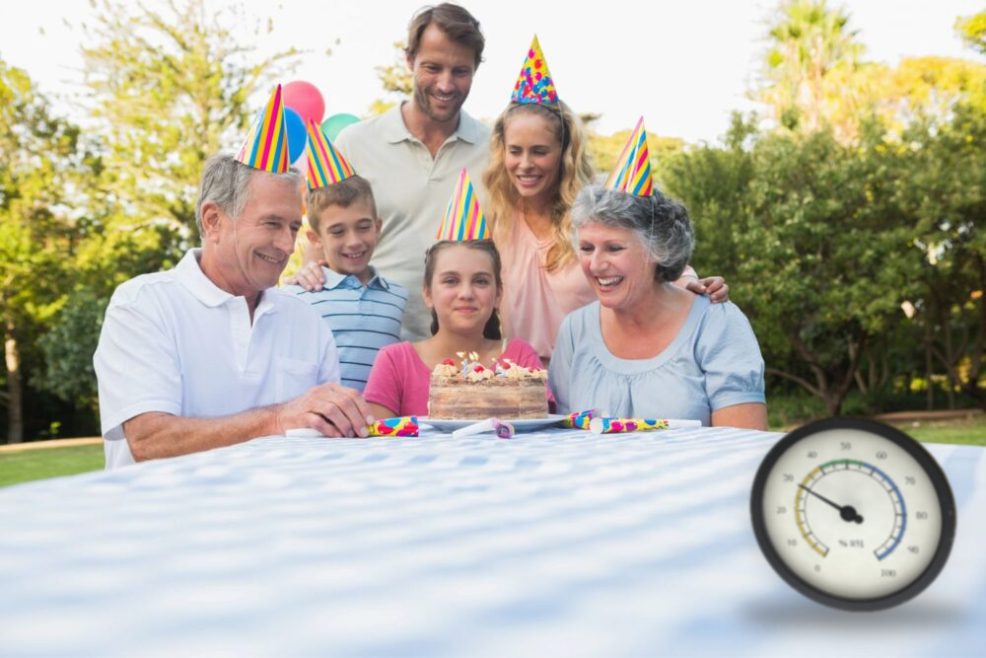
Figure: 30 %
